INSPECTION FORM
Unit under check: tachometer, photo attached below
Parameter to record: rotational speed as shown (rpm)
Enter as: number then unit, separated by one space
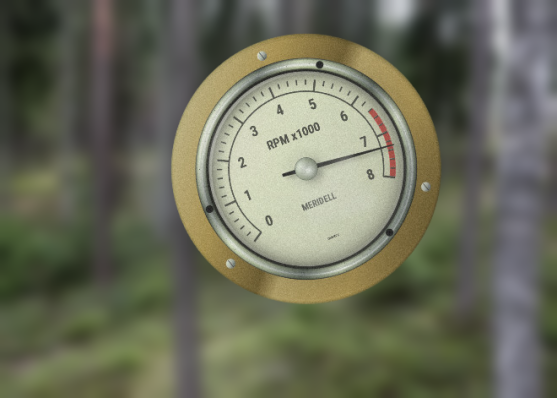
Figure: 7300 rpm
